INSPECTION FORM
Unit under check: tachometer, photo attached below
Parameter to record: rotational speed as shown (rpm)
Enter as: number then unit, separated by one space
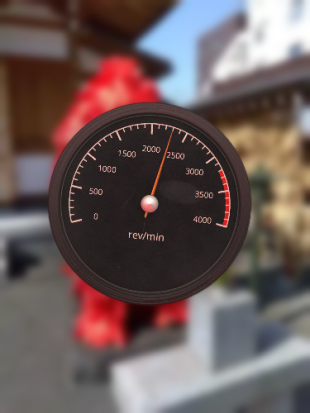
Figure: 2300 rpm
